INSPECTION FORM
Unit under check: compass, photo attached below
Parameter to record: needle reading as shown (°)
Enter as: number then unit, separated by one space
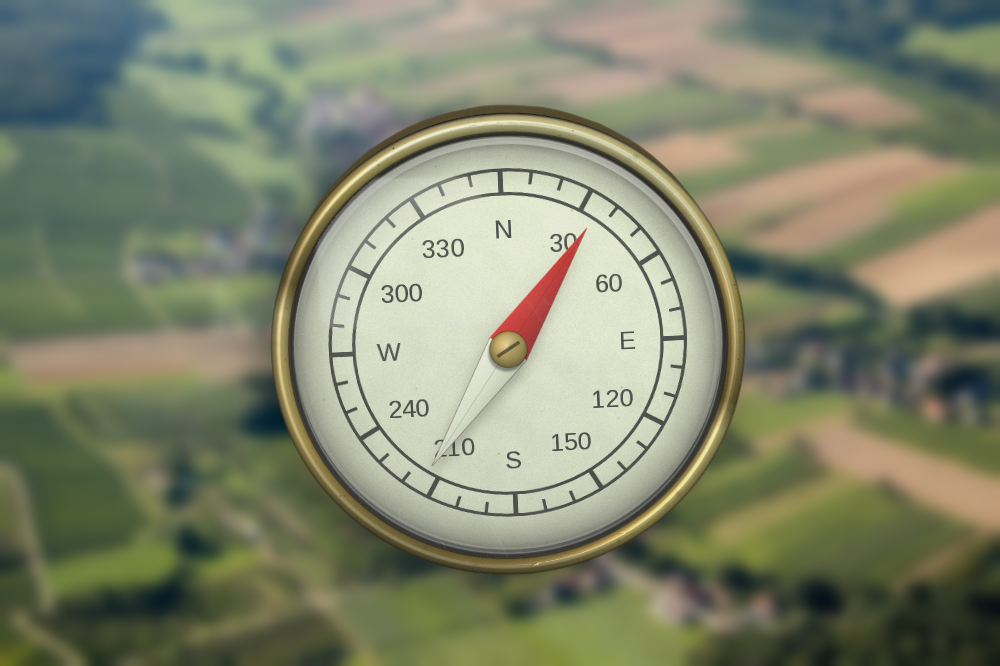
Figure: 35 °
